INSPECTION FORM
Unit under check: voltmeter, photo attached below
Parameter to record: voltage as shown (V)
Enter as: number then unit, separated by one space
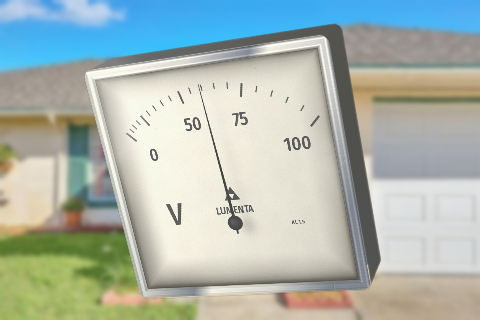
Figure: 60 V
